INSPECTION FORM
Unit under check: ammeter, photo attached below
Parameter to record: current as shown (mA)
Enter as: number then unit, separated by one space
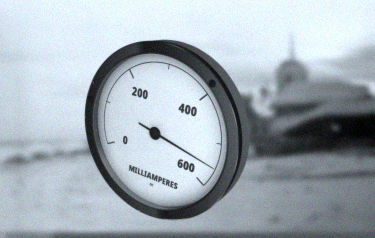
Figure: 550 mA
